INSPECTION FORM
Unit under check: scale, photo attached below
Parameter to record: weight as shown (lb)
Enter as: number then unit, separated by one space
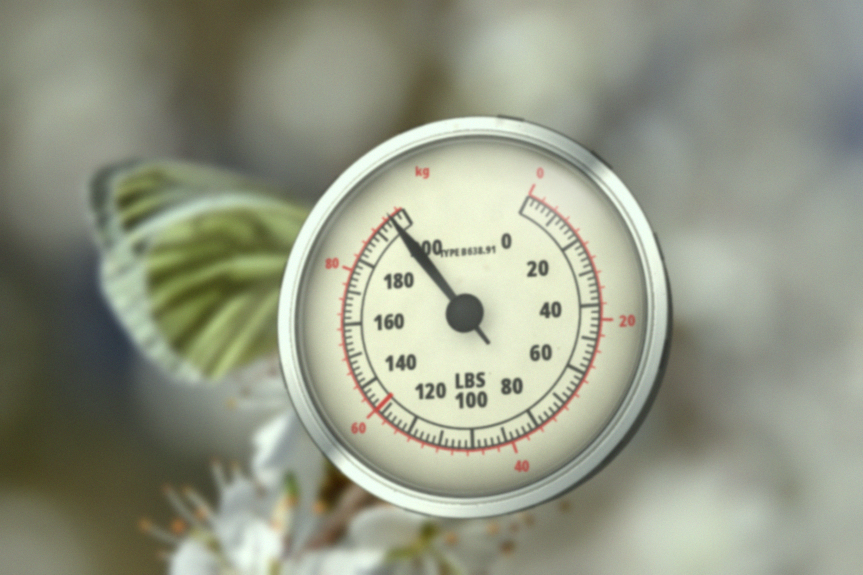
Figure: 196 lb
